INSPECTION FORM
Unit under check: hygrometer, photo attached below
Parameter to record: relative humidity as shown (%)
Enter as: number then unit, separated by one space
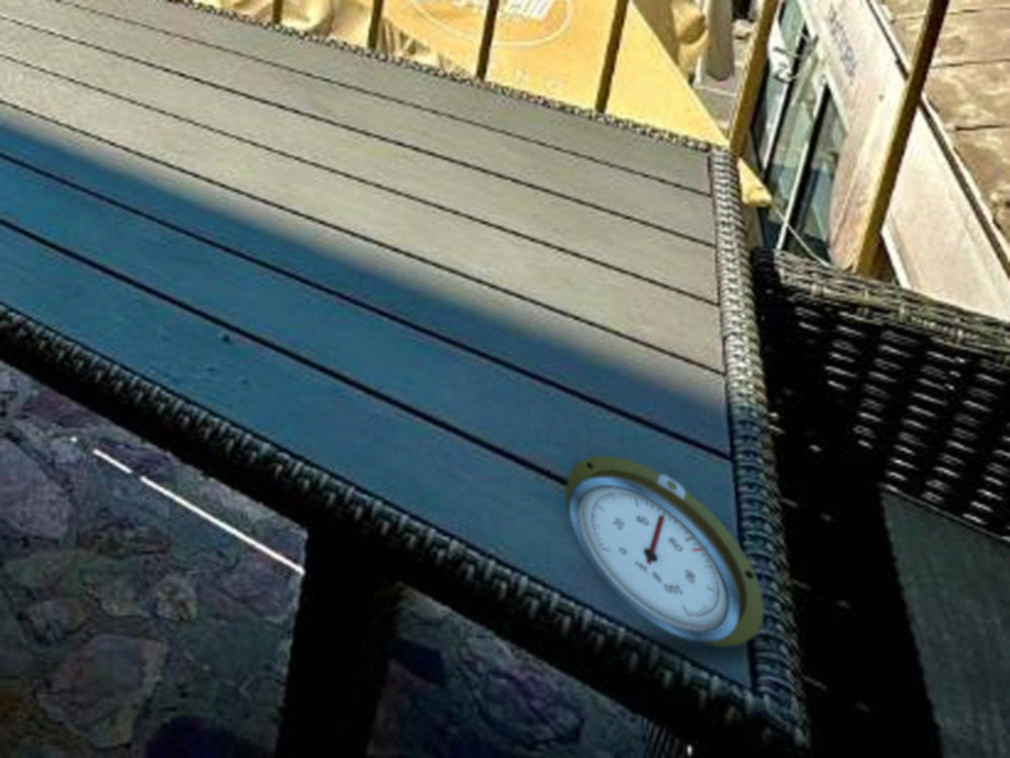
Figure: 50 %
